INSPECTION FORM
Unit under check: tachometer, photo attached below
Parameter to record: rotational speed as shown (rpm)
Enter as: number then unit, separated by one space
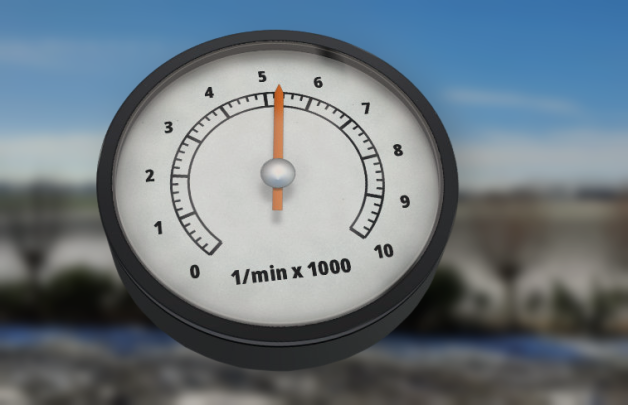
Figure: 5300 rpm
